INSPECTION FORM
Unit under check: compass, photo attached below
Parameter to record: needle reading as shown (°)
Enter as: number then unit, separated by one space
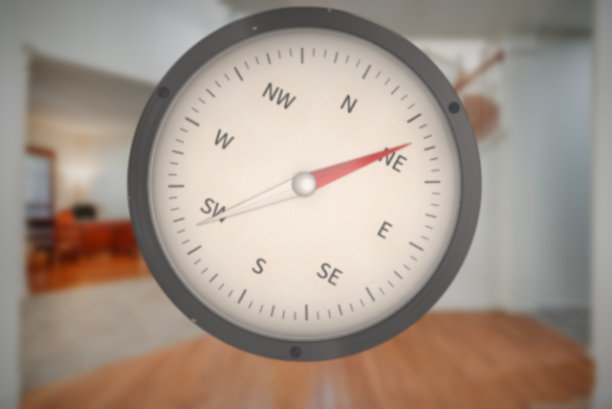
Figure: 40 °
